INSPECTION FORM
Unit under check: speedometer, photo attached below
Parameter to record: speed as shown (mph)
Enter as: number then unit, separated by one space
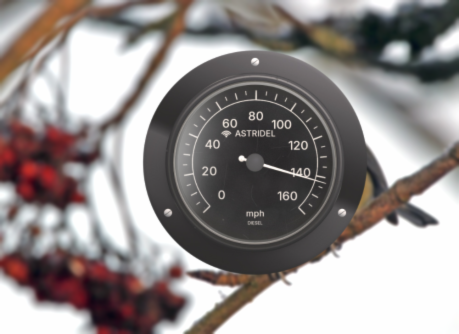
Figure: 142.5 mph
